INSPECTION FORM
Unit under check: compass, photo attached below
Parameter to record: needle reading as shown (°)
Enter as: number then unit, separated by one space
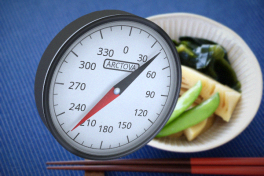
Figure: 220 °
